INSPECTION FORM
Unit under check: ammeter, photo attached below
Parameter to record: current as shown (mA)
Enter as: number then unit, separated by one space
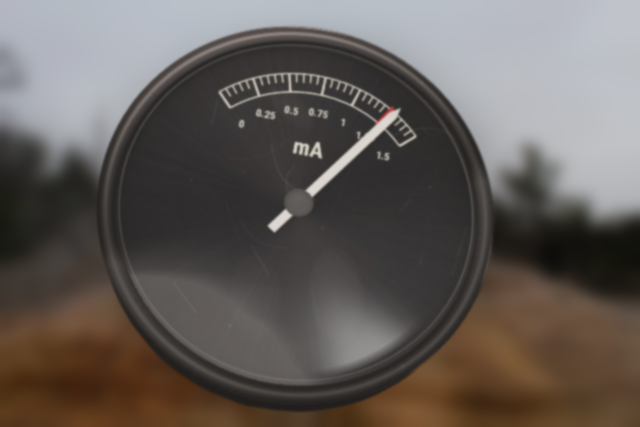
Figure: 1.3 mA
